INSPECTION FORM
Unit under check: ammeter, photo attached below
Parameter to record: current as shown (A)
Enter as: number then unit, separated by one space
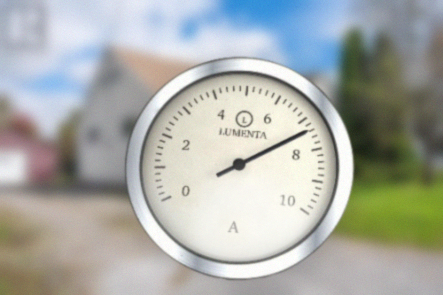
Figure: 7.4 A
